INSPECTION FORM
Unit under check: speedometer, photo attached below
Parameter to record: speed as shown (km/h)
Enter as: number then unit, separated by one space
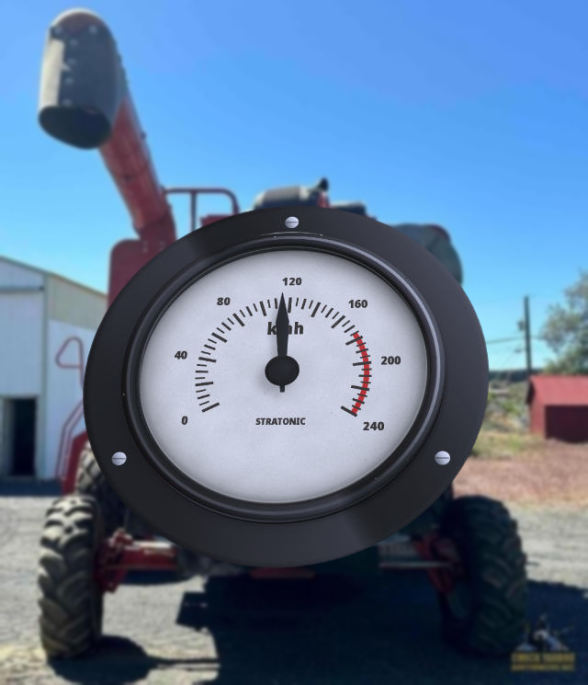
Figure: 115 km/h
